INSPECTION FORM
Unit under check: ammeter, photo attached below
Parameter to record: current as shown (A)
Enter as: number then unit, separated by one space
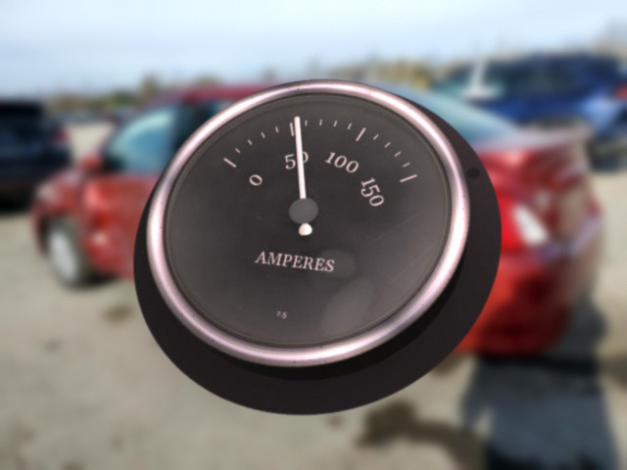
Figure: 55 A
